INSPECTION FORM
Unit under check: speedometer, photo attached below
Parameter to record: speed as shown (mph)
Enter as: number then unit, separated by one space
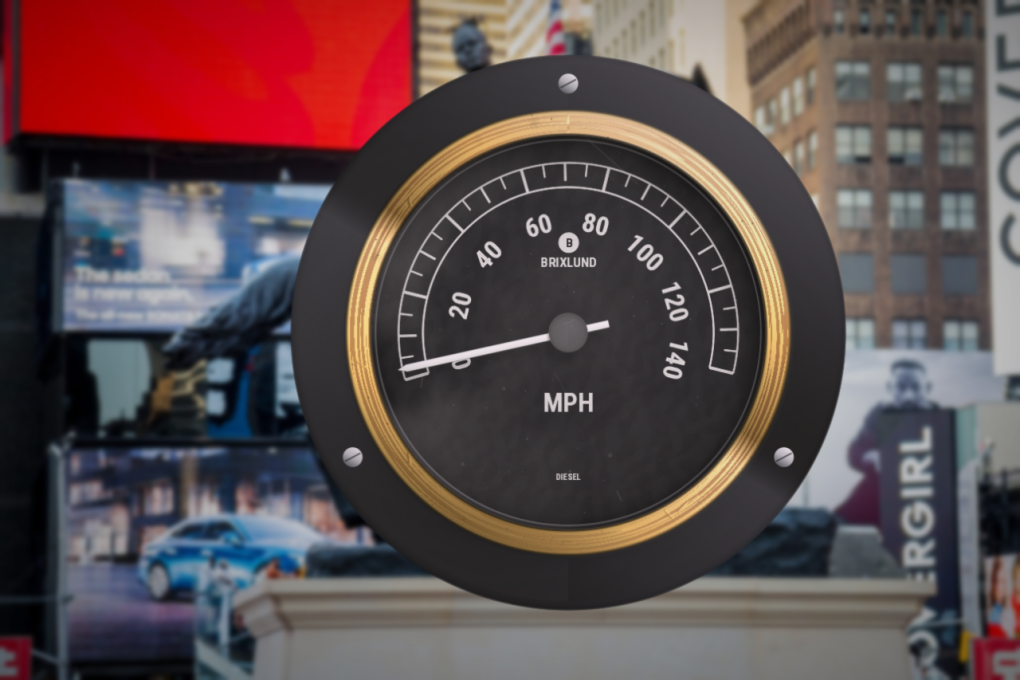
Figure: 2.5 mph
